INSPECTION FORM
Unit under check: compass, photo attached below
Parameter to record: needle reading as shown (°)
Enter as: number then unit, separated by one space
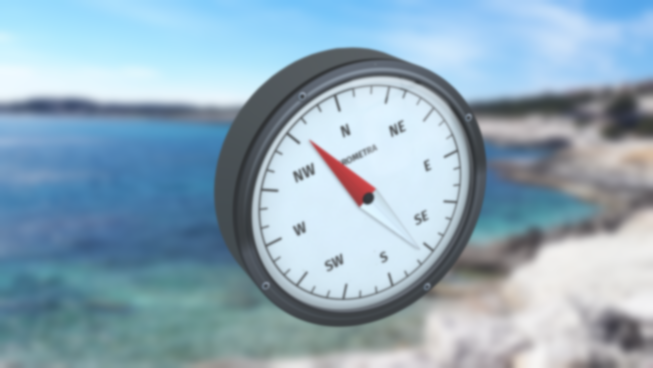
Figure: 335 °
